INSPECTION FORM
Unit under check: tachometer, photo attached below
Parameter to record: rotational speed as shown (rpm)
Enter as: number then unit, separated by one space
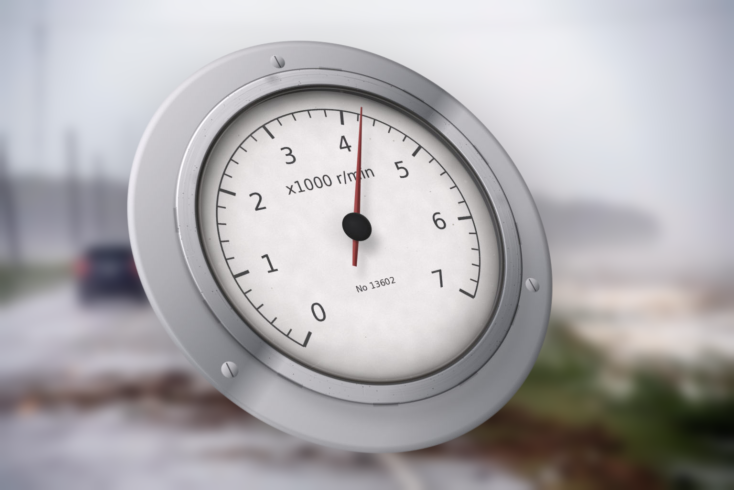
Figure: 4200 rpm
